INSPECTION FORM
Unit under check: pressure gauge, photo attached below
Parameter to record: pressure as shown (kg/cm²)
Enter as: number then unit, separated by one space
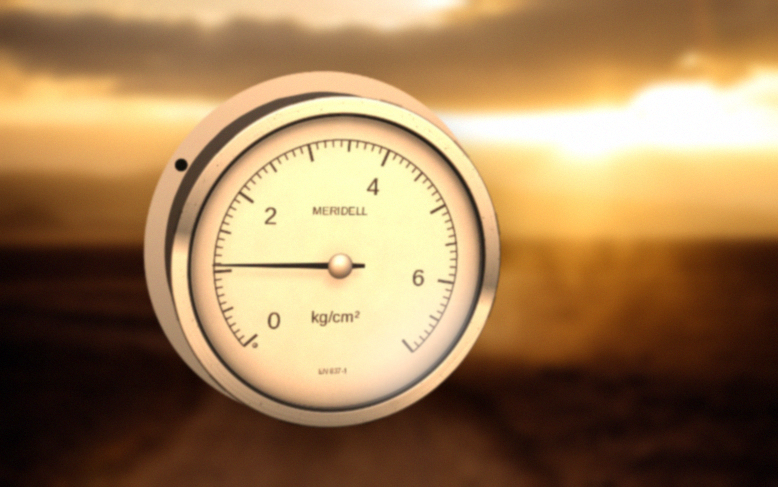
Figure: 1.1 kg/cm²
